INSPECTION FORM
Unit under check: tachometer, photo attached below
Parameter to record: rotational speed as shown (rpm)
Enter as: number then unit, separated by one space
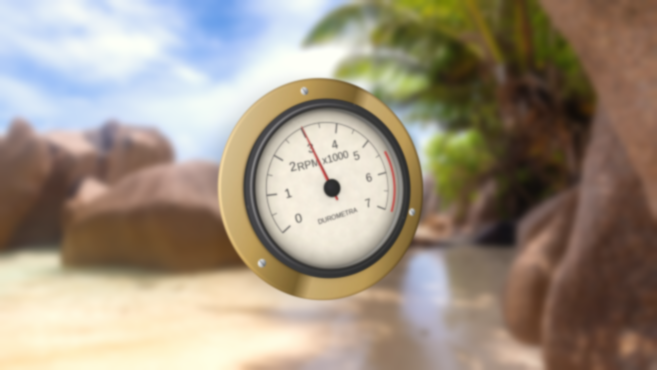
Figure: 3000 rpm
